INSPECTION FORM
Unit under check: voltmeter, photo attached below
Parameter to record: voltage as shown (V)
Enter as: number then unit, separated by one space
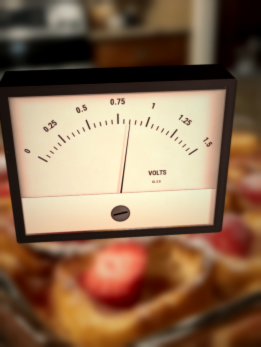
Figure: 0.85 V
